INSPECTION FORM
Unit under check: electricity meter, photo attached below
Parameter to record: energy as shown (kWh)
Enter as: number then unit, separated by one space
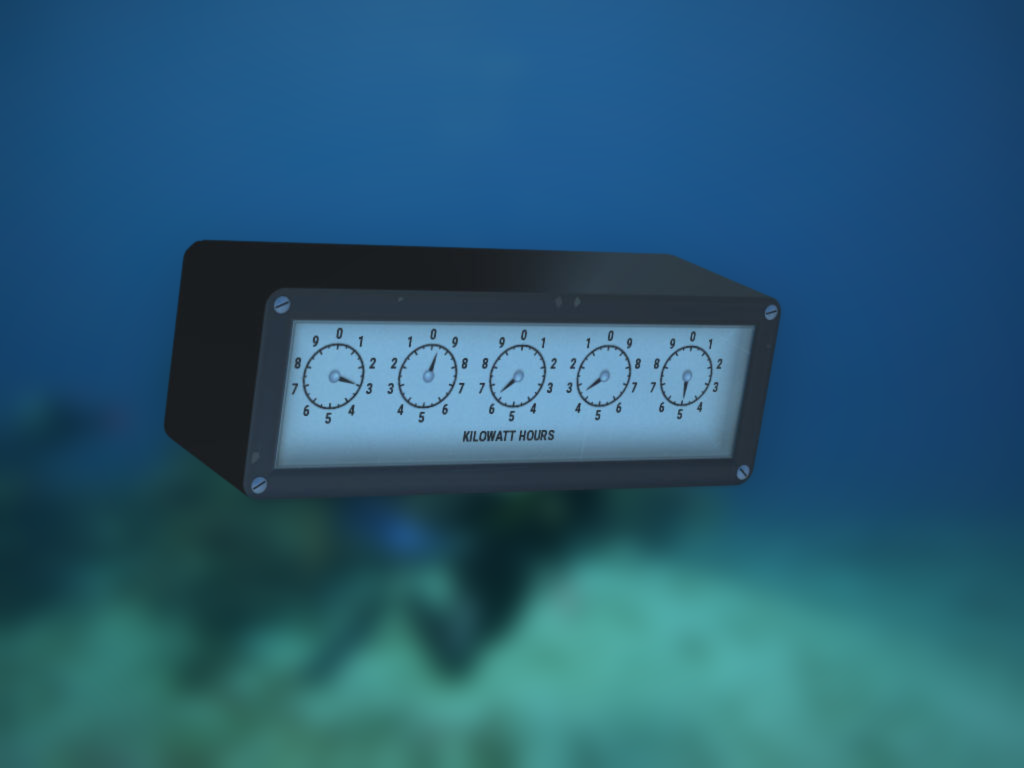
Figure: 29635 kWh
